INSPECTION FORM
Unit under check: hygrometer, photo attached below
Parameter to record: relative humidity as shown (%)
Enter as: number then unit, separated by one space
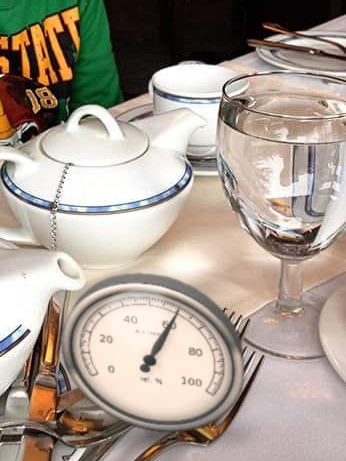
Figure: 60 %
